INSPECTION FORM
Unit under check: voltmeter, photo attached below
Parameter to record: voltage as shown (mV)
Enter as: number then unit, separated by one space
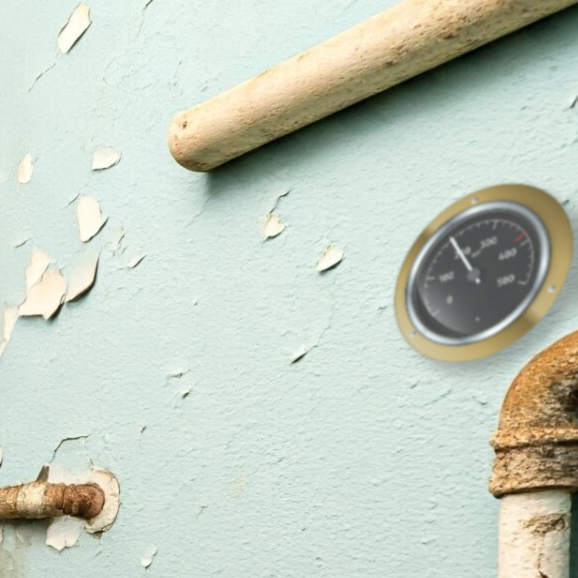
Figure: 200 mV
